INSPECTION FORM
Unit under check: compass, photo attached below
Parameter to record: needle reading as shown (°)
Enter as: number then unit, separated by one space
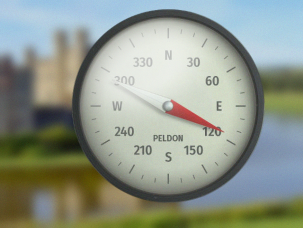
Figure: 115 °
